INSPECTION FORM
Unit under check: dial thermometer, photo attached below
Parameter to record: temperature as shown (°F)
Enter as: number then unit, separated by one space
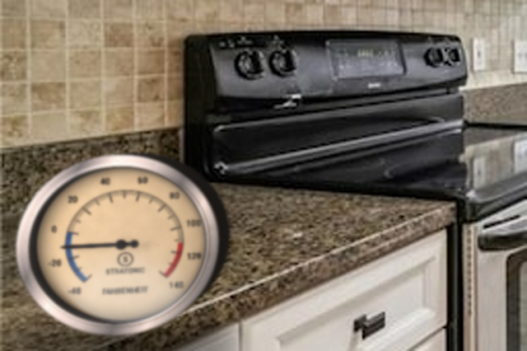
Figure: -10 °F
